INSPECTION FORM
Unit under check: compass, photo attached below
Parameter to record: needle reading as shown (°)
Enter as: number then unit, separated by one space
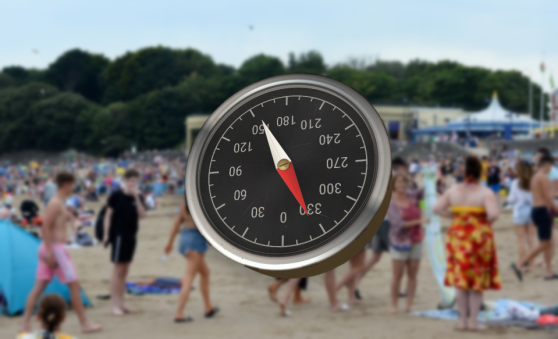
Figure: 335 °
